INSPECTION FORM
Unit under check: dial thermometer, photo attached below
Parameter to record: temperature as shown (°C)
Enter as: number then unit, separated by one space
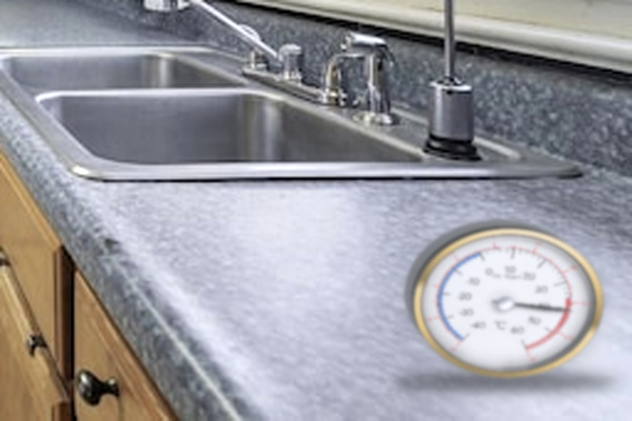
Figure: 40 °C
